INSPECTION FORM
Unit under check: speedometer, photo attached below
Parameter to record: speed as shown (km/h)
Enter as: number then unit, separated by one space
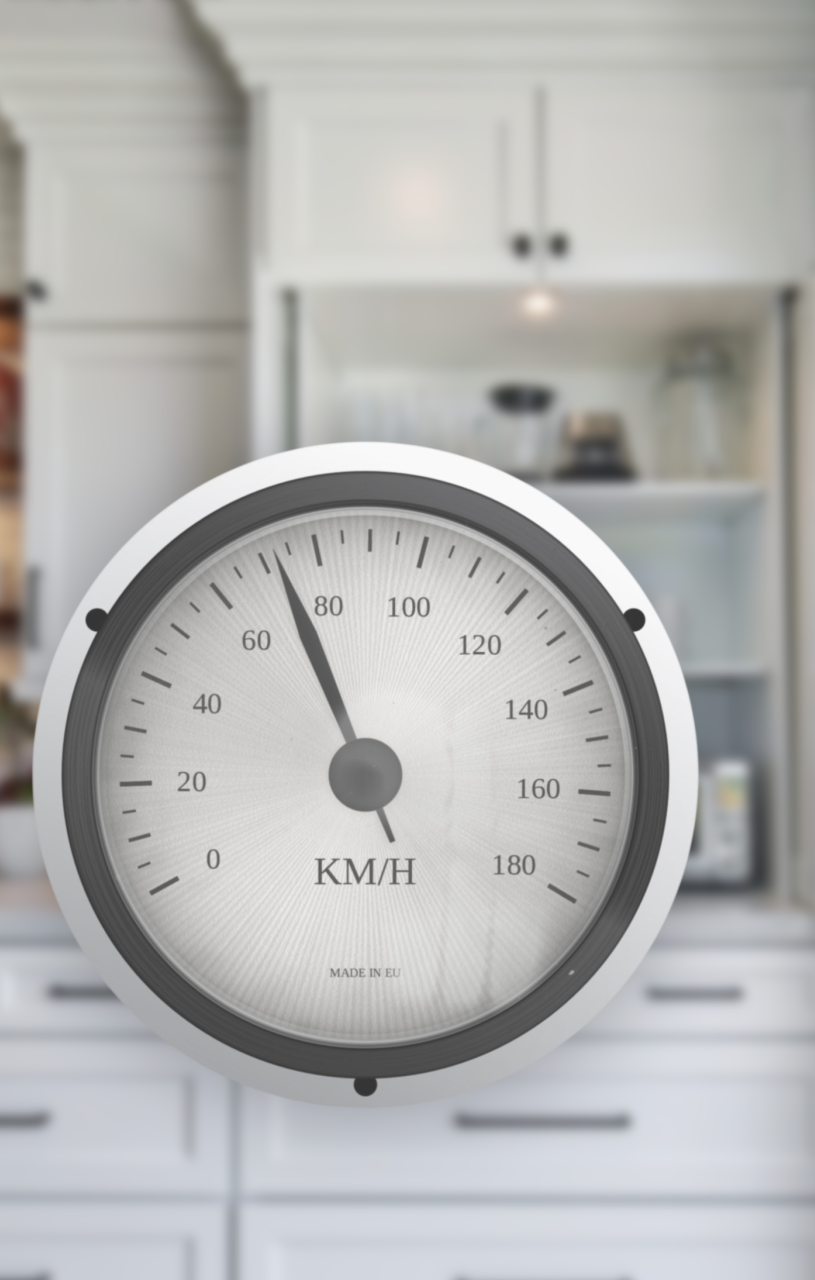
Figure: 72.5 km/h
